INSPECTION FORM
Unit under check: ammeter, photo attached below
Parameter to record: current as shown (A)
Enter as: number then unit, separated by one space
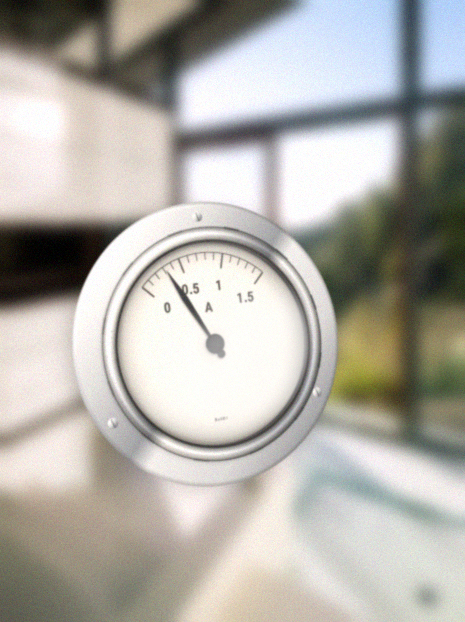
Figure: 0.3 A
